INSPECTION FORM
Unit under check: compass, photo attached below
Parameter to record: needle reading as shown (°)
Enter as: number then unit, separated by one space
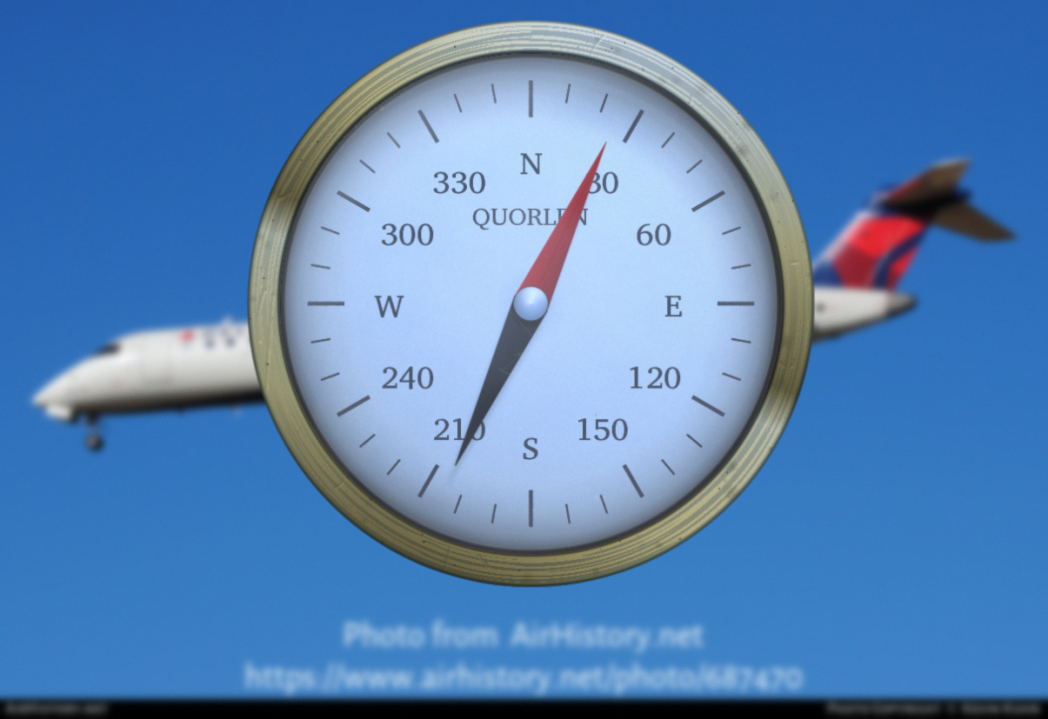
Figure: 25 °
